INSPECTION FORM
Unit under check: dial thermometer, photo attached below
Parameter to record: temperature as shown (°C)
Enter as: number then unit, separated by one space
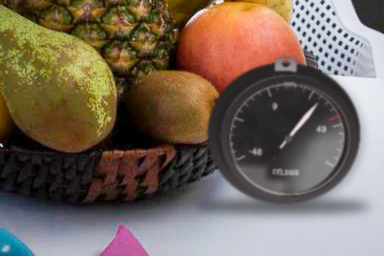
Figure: 24 °C
